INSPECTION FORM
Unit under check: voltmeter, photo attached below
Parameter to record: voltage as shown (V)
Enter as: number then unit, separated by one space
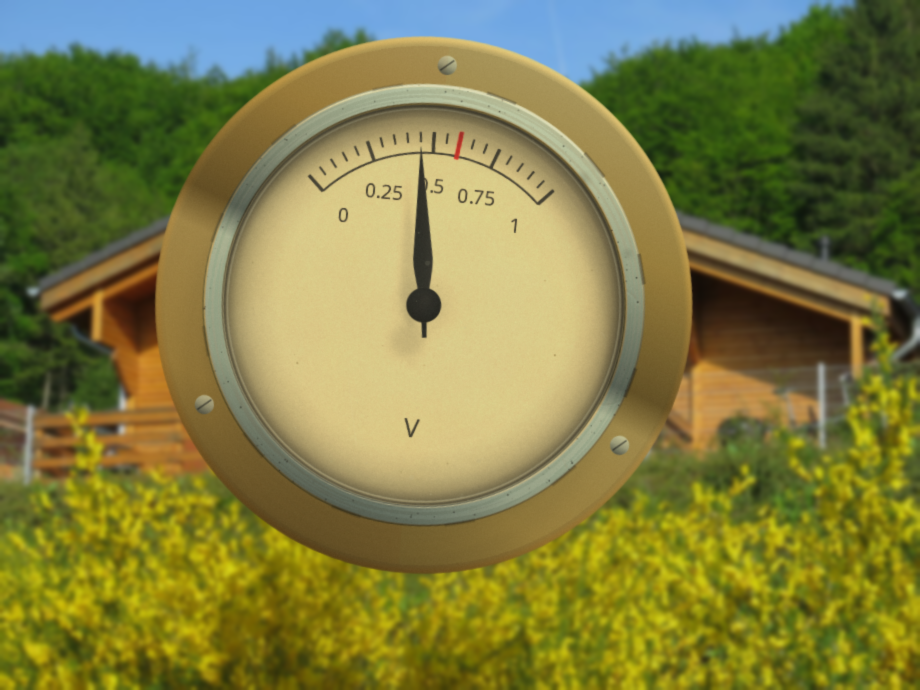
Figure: 0.45 V
